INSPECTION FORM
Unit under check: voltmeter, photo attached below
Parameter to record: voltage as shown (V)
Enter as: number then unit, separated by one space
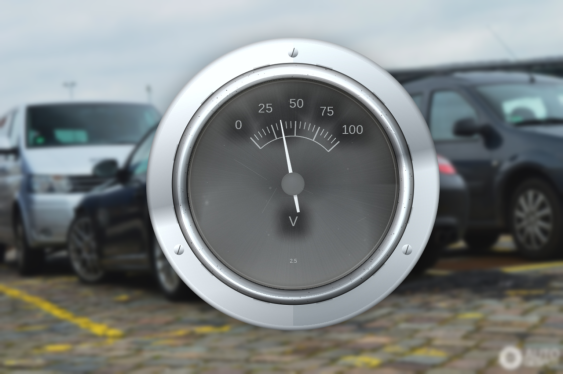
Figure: 35 V
